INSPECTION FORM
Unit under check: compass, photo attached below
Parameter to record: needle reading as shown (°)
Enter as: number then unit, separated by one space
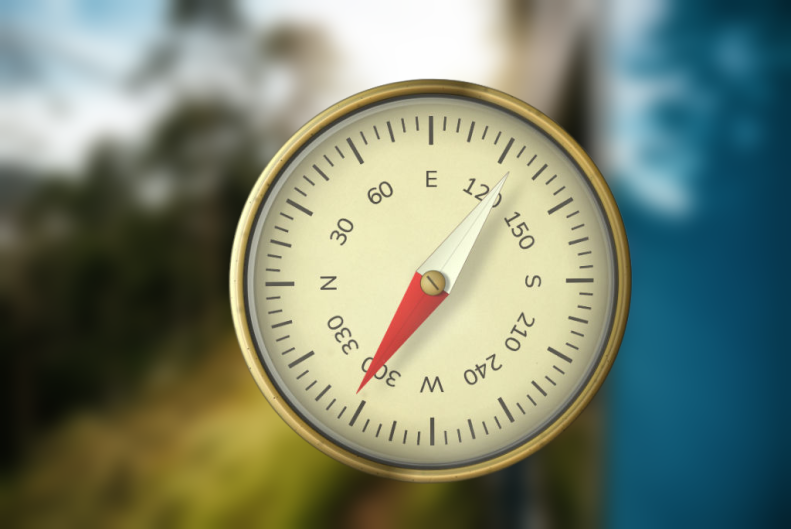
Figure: 305 °
